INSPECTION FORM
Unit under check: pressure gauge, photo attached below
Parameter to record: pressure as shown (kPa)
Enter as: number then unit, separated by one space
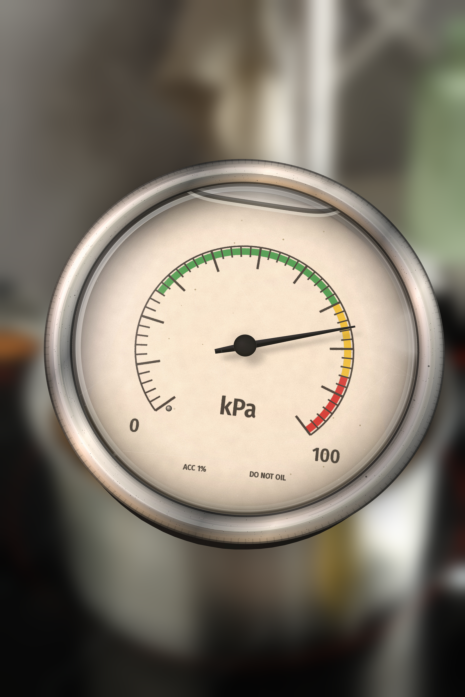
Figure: 76 kPa
